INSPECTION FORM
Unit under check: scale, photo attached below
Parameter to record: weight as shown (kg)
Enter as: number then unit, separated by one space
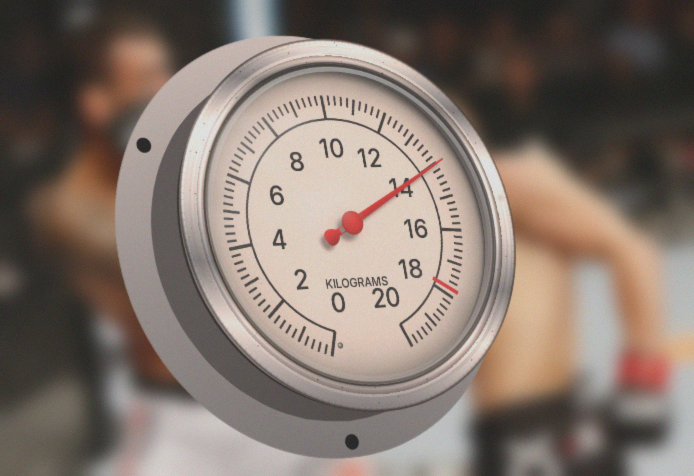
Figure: 14 kg
